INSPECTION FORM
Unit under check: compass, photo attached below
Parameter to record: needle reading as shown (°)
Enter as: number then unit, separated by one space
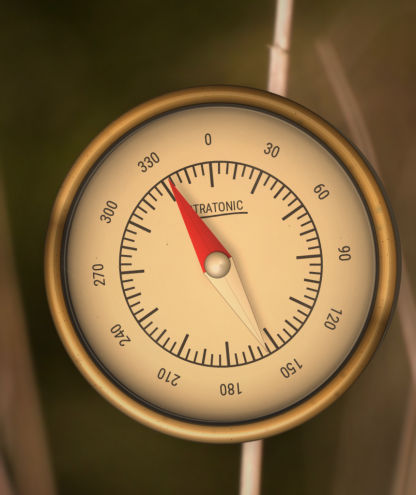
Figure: 335 °
